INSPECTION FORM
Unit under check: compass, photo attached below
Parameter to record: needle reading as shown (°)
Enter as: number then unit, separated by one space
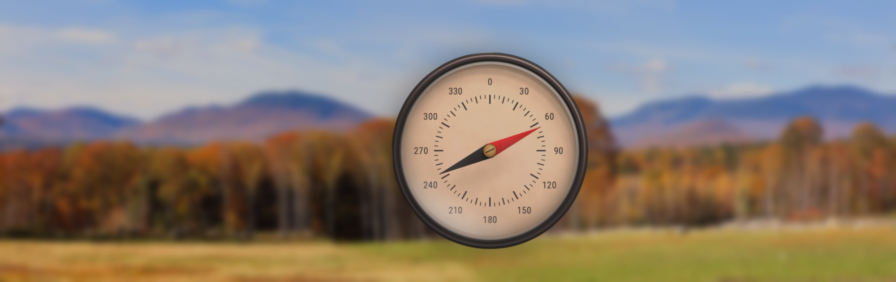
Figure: 65 °
